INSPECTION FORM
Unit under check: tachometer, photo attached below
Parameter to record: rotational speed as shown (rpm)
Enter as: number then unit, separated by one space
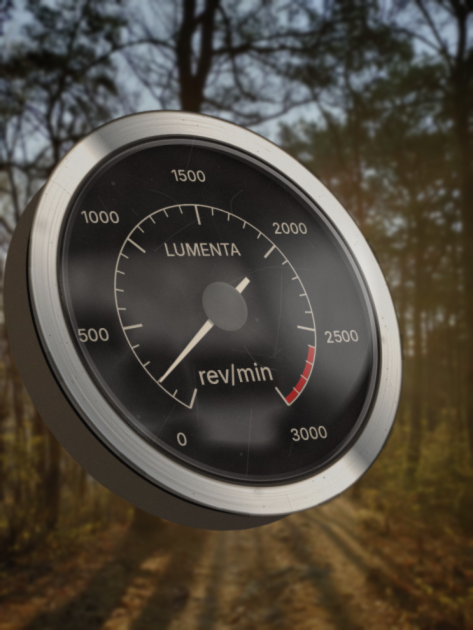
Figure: 200 rpm
